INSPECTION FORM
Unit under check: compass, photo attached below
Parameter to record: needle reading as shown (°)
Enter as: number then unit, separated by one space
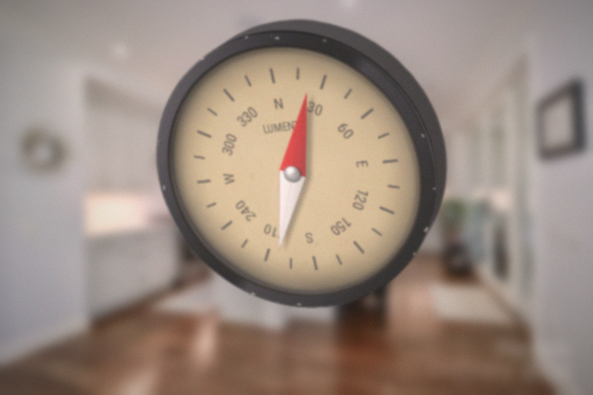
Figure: 22.5 °
